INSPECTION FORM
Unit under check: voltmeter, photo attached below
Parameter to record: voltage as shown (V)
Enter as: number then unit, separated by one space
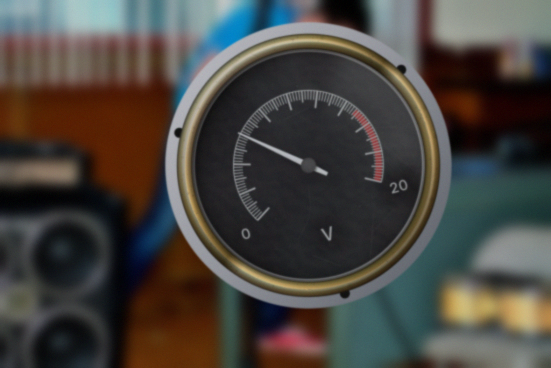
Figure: 6 V
